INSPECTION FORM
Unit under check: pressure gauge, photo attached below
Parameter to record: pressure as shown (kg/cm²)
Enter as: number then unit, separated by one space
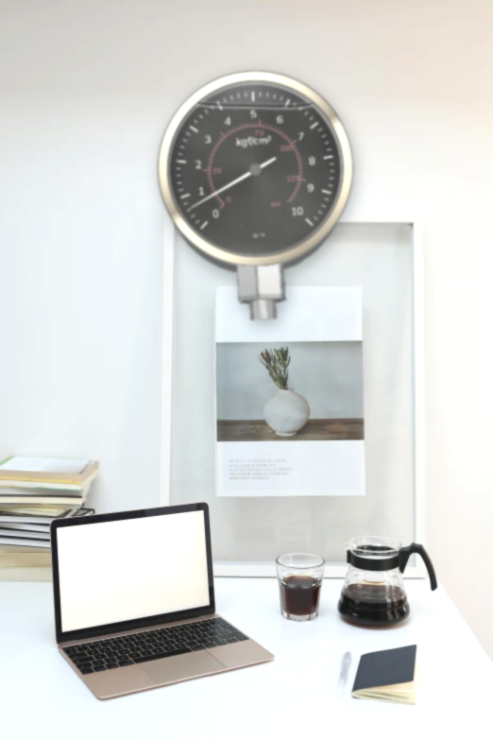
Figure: 0.6 kg/cm²
